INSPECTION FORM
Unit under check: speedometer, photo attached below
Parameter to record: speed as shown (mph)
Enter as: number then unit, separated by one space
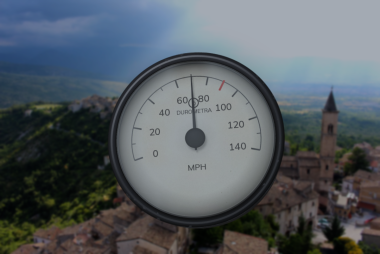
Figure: 70 mph
